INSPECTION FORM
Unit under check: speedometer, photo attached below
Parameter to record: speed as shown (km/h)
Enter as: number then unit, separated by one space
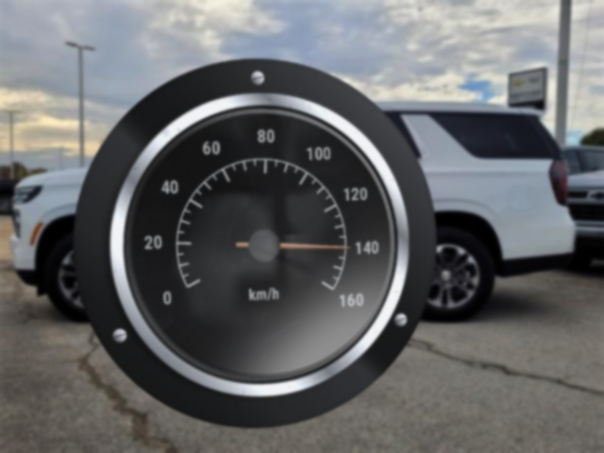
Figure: 140 km/h
